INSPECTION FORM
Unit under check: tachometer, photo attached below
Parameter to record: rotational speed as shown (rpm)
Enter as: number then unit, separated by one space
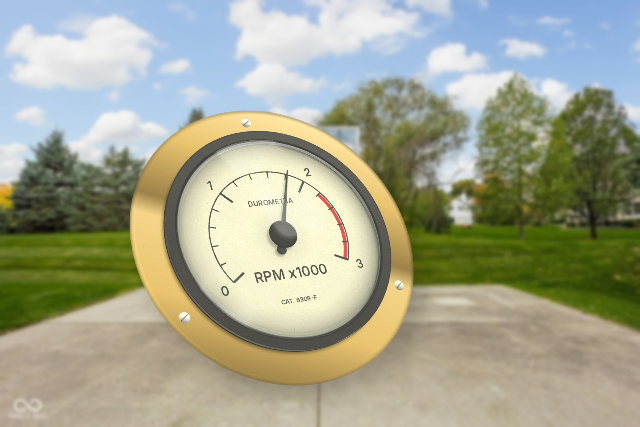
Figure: 1800 rpm
